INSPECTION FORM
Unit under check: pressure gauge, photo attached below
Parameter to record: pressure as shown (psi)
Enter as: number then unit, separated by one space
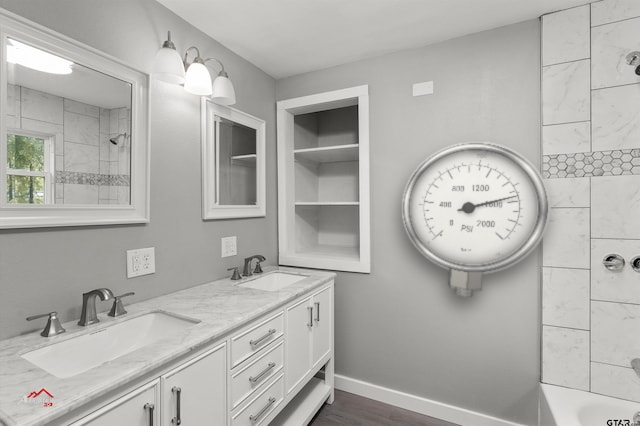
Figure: 1550 psi
